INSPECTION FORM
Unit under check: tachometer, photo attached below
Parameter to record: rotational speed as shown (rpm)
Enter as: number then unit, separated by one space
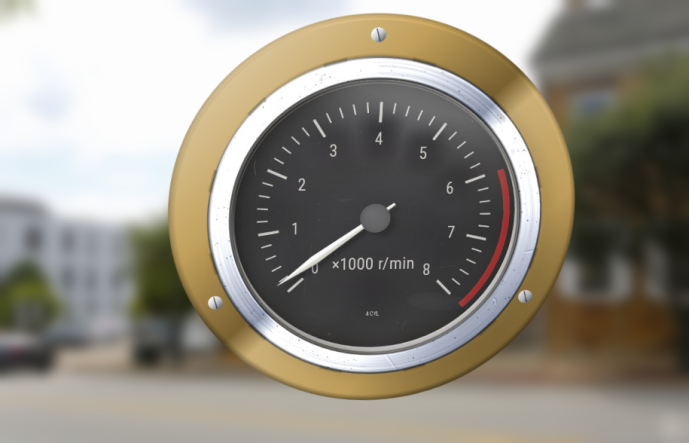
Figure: 200 rpm
